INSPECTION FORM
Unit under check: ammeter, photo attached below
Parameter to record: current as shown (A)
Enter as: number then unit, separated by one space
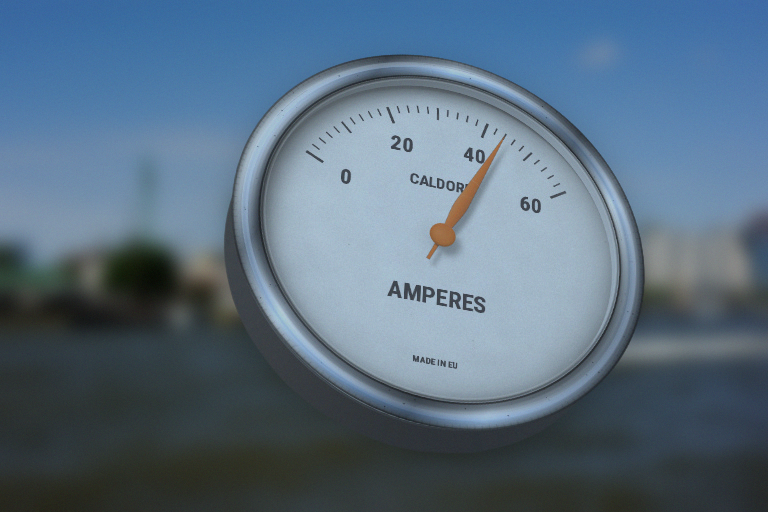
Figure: 44 A
